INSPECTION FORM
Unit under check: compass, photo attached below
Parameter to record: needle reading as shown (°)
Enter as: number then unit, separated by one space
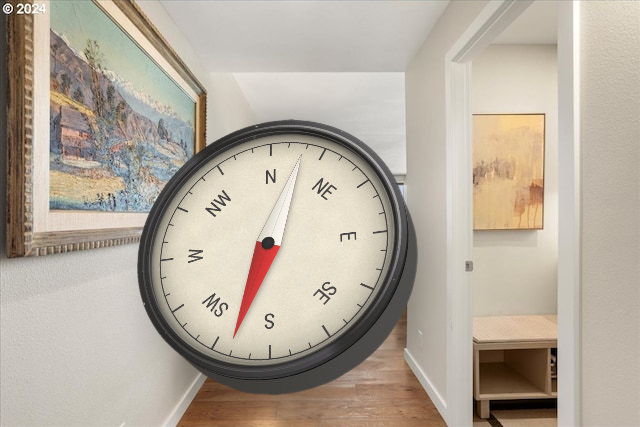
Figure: 200 °
